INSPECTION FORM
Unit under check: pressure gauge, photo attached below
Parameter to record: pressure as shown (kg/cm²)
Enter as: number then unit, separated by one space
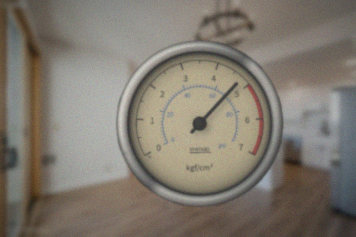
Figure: 4.75 kg/cm²
